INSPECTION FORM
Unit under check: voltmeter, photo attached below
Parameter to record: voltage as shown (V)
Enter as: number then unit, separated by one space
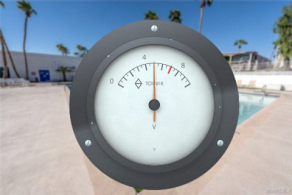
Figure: 5 V
